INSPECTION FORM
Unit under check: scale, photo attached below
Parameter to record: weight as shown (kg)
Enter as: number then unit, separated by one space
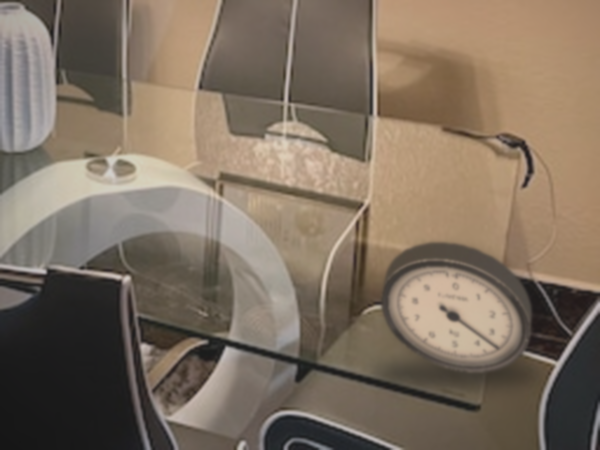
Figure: 3.5 kg
